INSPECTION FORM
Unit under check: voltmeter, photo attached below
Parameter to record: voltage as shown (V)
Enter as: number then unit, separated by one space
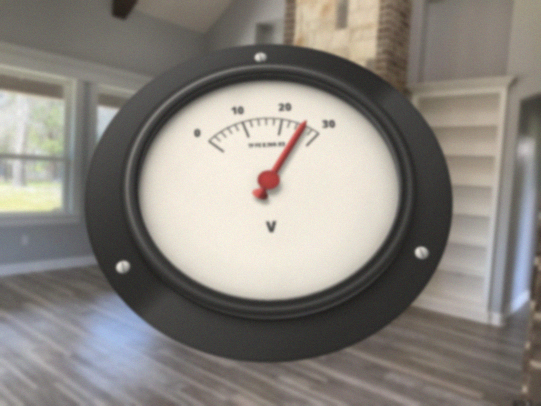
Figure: 26 V
